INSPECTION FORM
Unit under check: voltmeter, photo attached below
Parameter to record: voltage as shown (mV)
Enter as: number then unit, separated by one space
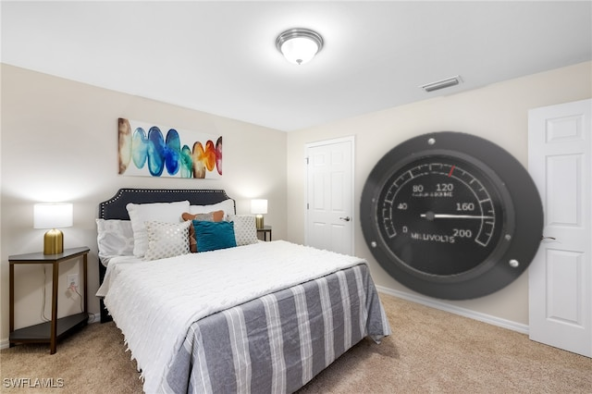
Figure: 175 mV
